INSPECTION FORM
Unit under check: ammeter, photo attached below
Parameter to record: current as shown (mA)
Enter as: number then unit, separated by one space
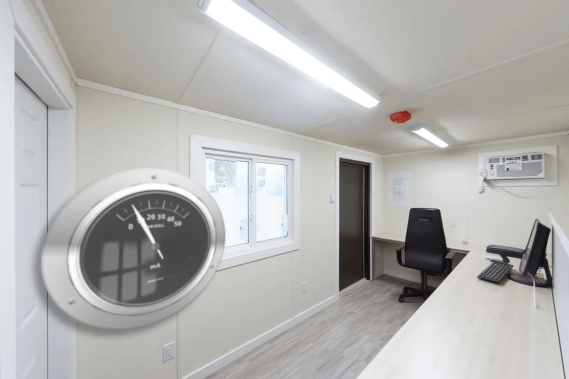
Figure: 10 mA
